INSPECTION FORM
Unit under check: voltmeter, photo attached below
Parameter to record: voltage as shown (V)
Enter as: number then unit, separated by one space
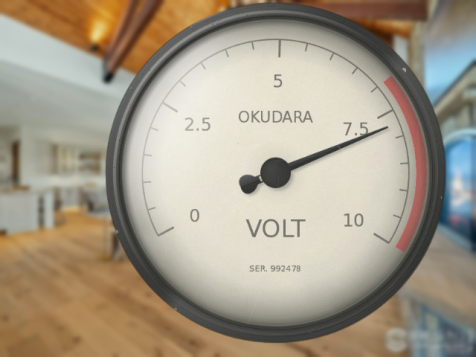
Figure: 7.75 V
